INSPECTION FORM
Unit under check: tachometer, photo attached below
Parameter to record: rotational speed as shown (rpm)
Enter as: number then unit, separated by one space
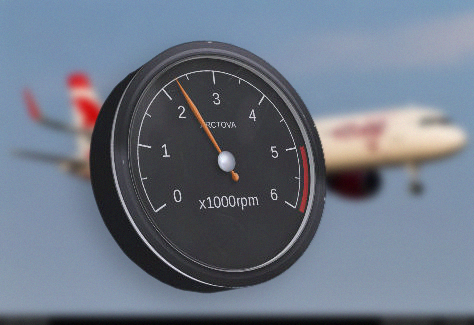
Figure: 2250 rpm
